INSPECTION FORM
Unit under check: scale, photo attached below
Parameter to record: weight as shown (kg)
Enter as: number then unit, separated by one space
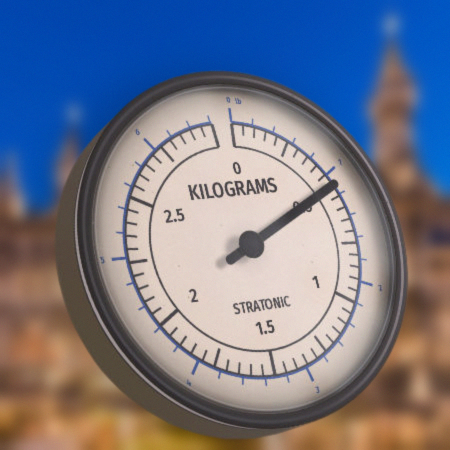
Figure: 0.5 kg
